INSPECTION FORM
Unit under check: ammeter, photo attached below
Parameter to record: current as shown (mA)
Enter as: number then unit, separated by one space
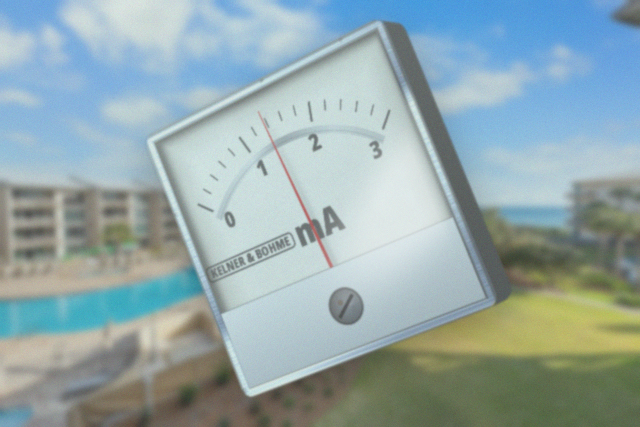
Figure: 1.4 mA
